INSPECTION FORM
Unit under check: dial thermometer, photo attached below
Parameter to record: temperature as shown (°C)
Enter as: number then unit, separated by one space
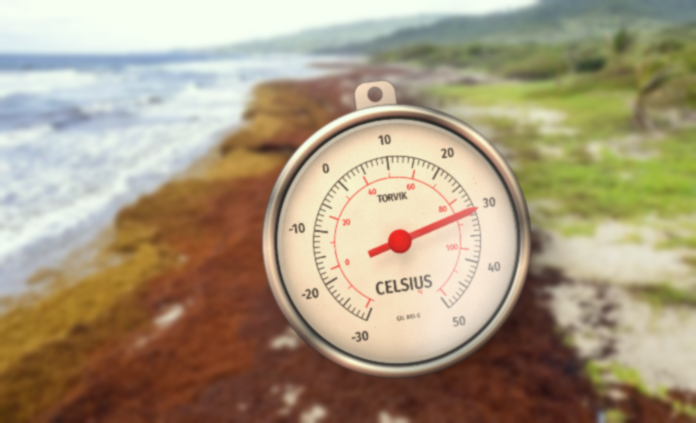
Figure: 30 °C
